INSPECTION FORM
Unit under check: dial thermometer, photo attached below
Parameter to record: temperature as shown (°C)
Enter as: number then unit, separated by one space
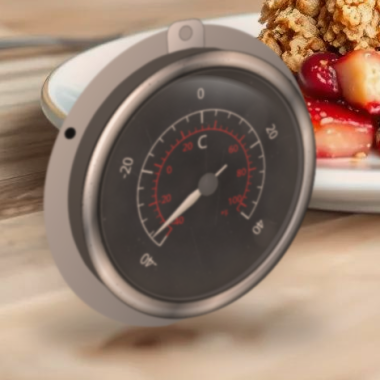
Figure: -36 °C
